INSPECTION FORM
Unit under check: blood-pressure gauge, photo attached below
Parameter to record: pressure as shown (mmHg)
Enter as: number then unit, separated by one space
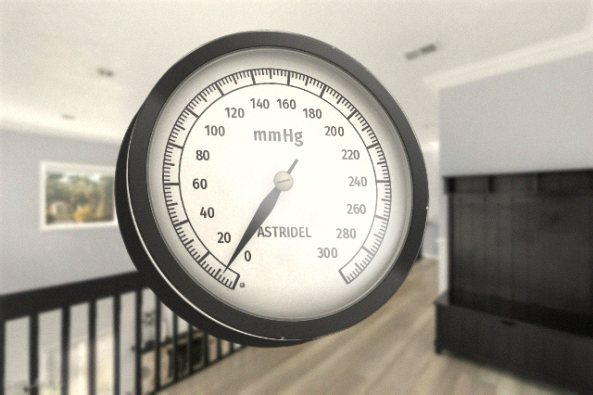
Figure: 8 mmHg
